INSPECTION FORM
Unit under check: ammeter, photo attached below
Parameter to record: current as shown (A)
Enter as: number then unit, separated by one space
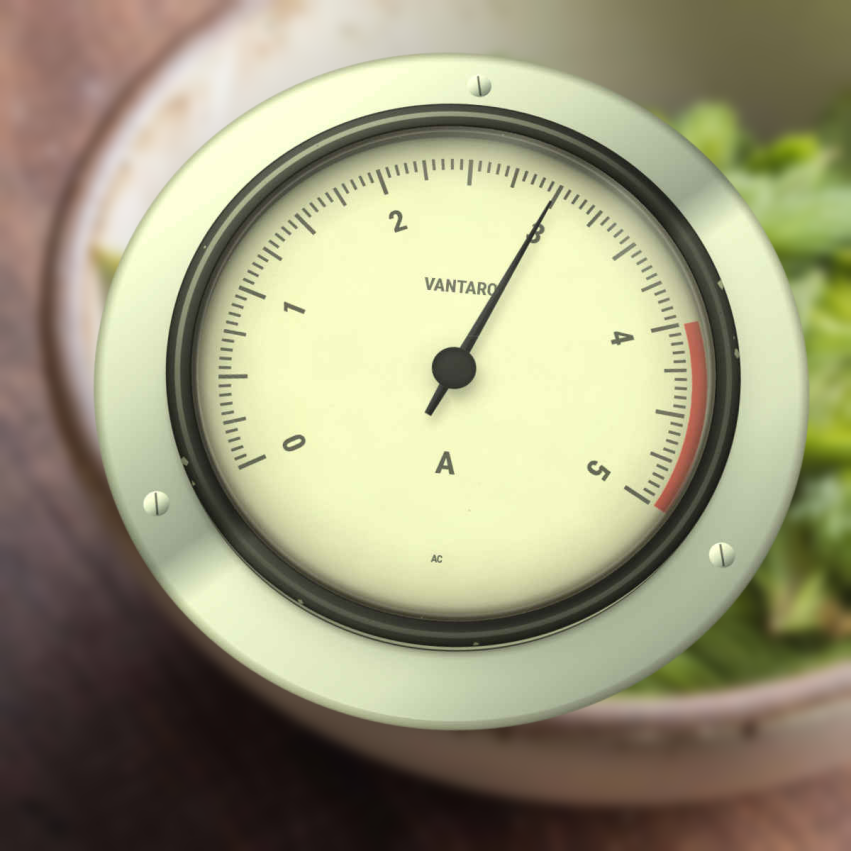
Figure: 3 A
